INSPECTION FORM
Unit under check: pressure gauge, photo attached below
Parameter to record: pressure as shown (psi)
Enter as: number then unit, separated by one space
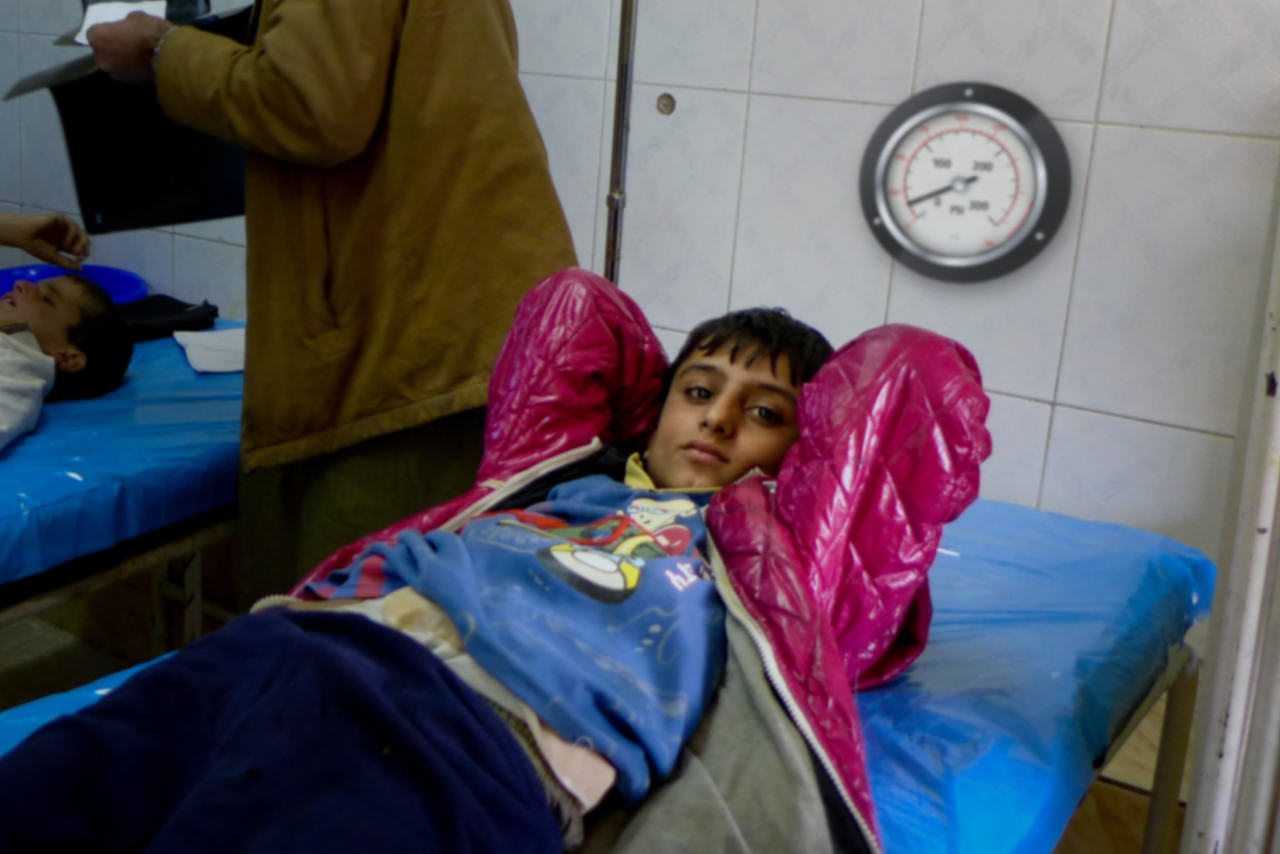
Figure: 20 psi
